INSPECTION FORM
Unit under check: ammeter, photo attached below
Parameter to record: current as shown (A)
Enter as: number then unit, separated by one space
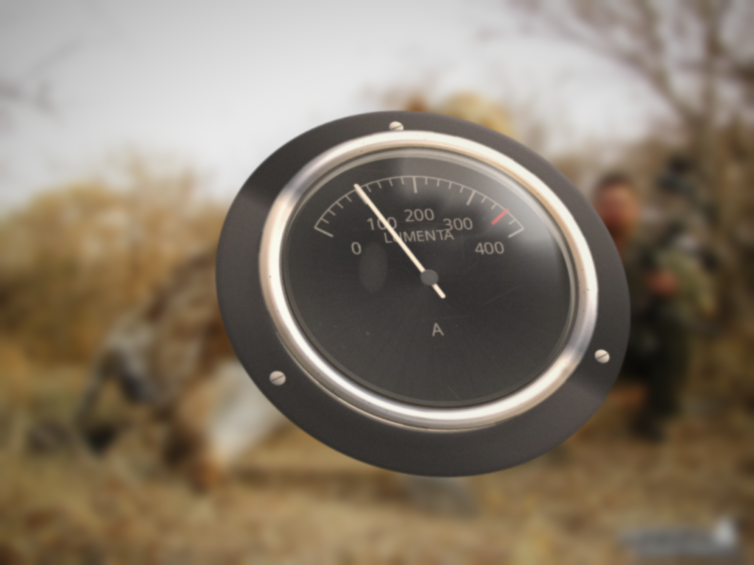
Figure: 100 A
